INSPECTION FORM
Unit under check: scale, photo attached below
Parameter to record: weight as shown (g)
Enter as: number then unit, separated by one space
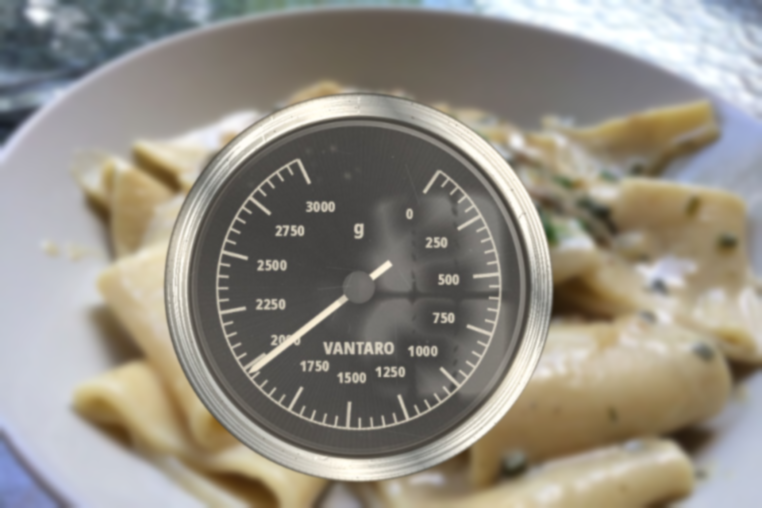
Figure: 1975 g
